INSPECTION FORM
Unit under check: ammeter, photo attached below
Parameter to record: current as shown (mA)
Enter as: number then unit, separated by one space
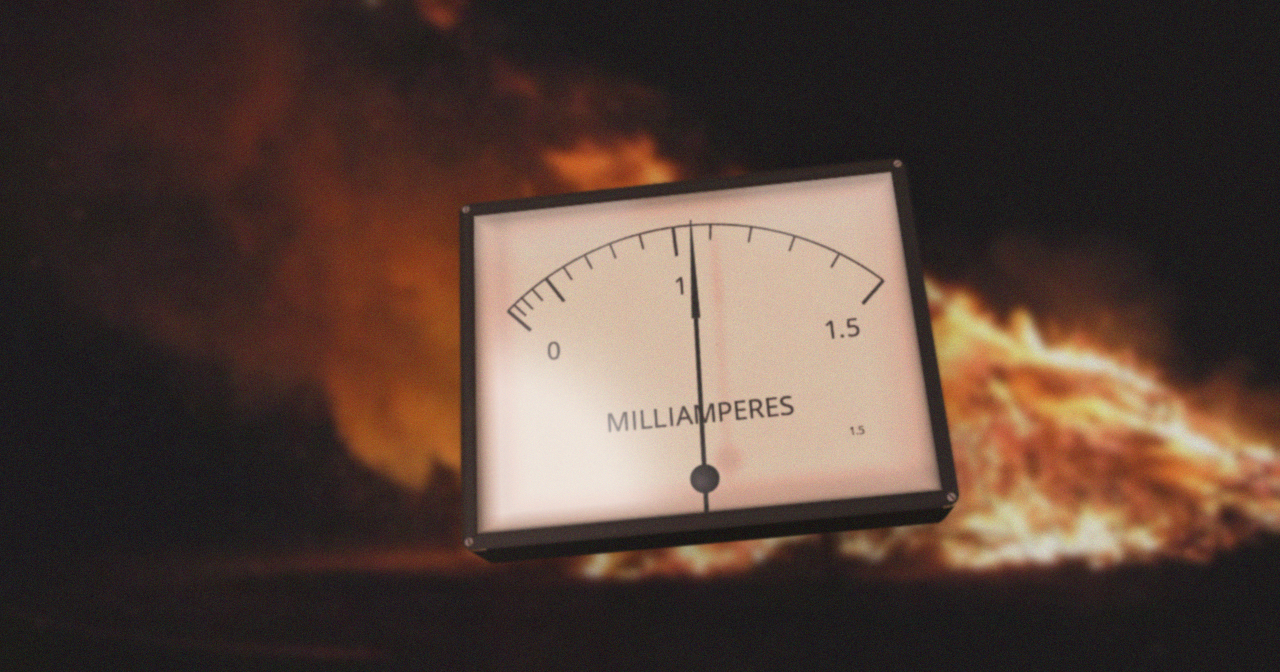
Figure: 1.05 mA
